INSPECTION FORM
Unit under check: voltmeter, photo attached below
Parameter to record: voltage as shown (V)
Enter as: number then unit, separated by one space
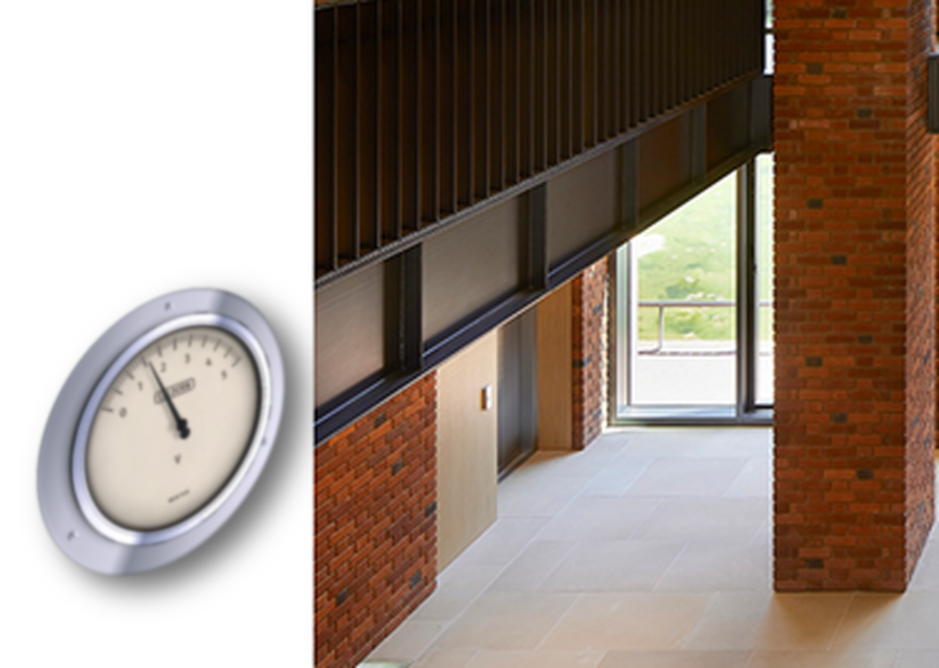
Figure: 1.5 V
